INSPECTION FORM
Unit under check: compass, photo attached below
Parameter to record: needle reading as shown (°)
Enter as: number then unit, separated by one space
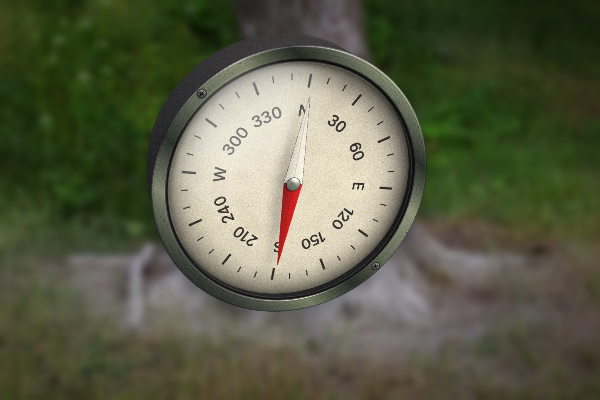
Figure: 180 °
